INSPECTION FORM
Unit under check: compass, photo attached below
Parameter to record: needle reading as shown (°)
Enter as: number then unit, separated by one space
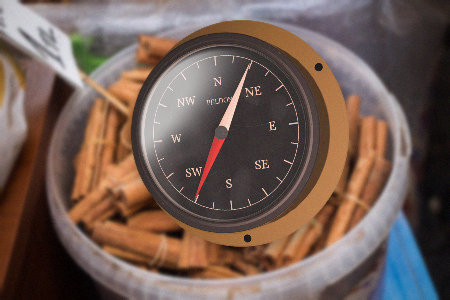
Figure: 210 °
